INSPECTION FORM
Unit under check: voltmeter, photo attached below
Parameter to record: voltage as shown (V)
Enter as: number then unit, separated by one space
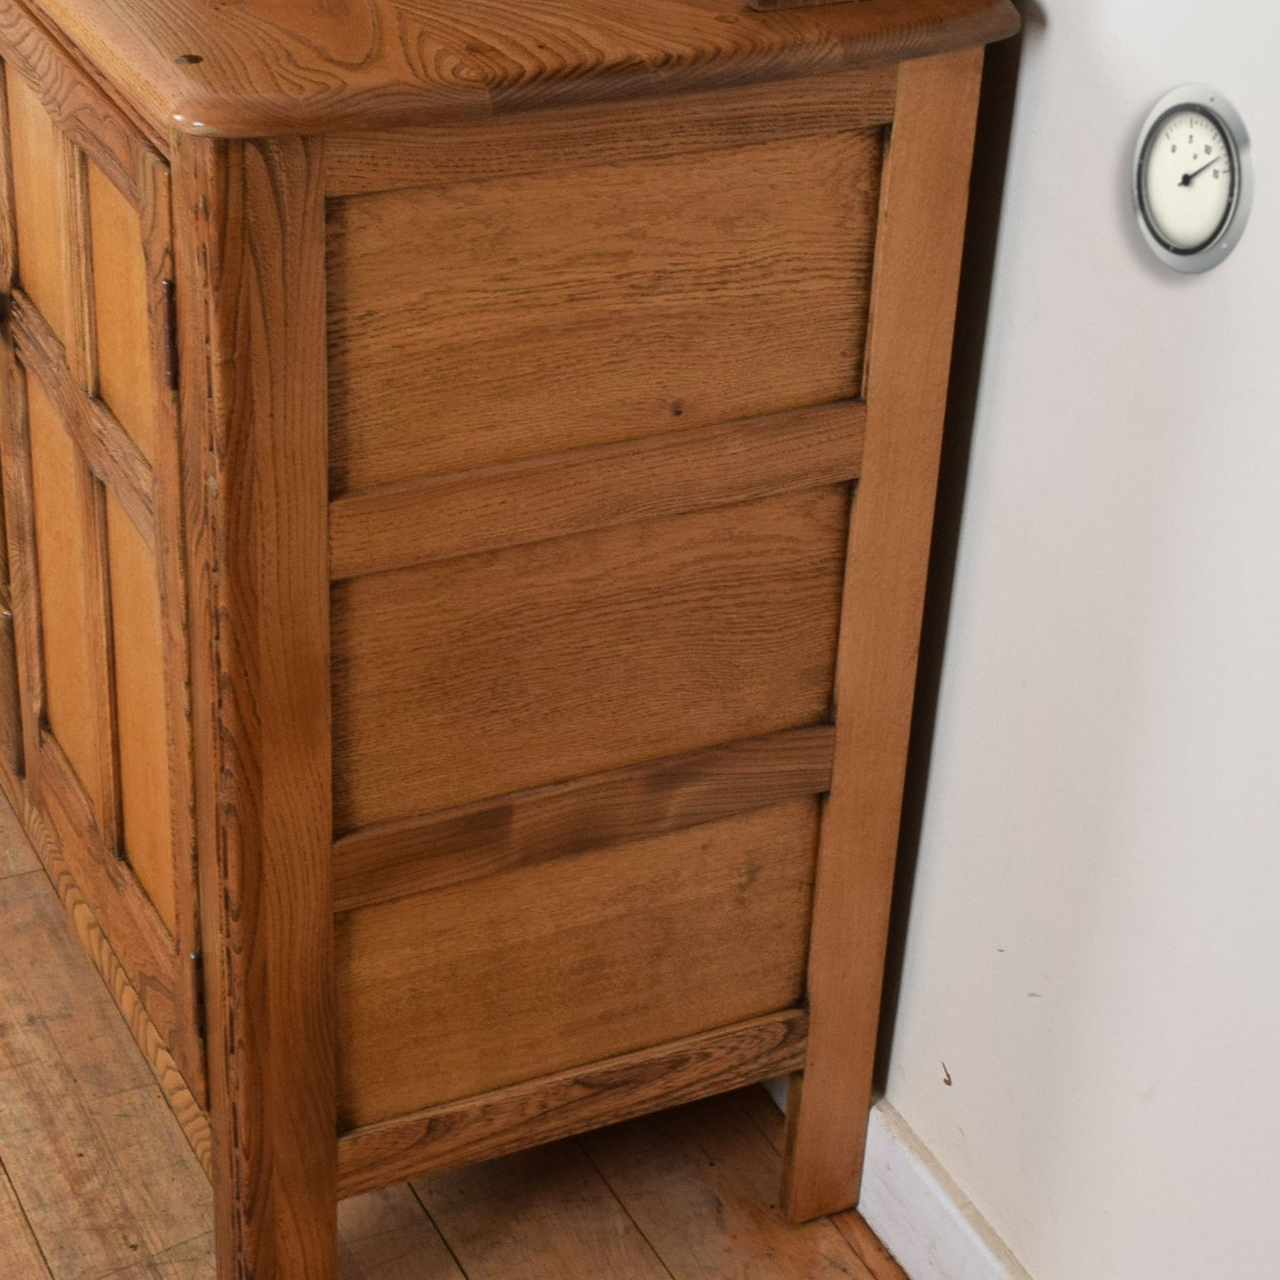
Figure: 13 V
